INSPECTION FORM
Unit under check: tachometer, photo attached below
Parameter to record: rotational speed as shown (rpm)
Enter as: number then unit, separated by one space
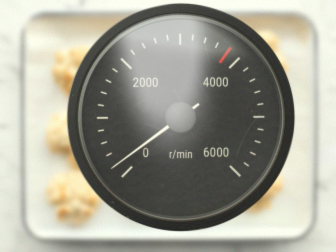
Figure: 200 rpm
